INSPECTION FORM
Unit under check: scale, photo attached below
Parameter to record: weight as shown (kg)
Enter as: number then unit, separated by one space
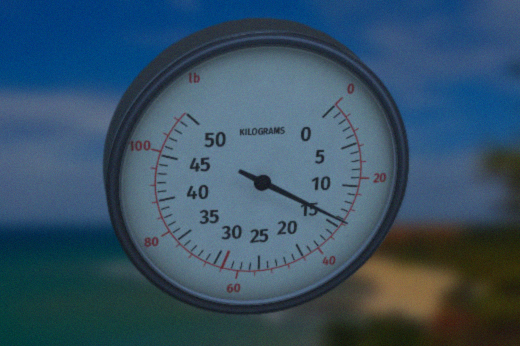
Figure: 14 kg
